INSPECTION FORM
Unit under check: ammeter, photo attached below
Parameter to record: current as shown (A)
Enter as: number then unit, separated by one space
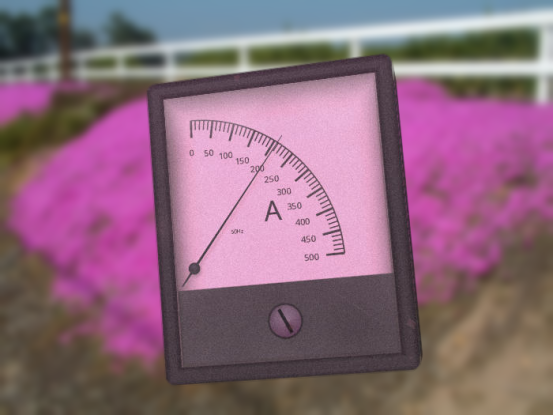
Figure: 210 A
